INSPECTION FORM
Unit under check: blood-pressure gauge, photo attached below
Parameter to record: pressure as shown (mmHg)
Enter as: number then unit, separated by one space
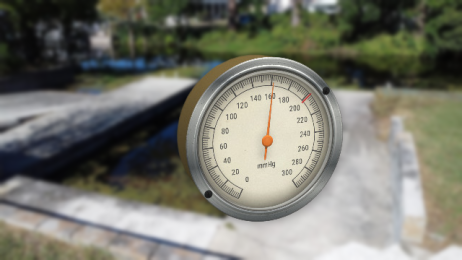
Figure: 160 mmHg
